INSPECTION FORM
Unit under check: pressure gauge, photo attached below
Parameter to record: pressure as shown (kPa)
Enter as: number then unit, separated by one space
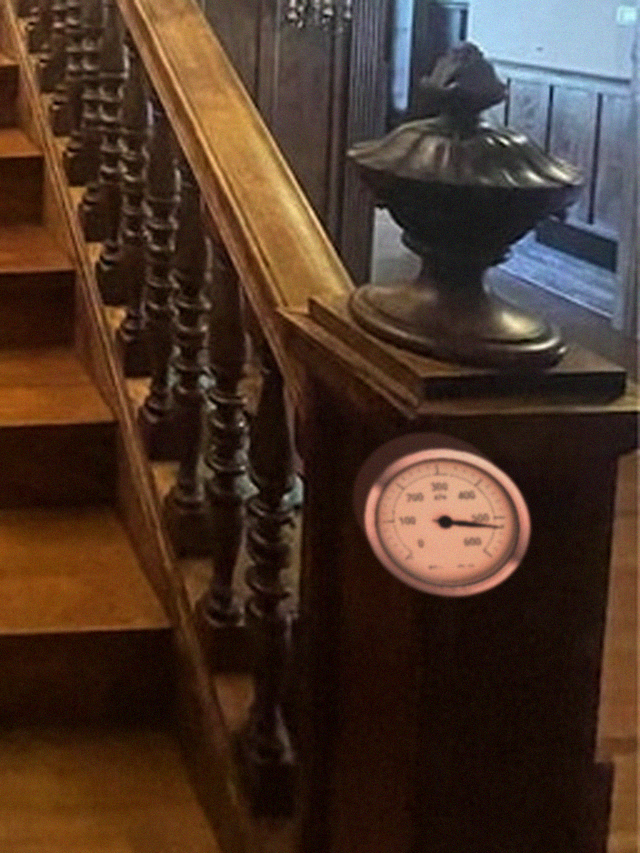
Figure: 520 kPa
